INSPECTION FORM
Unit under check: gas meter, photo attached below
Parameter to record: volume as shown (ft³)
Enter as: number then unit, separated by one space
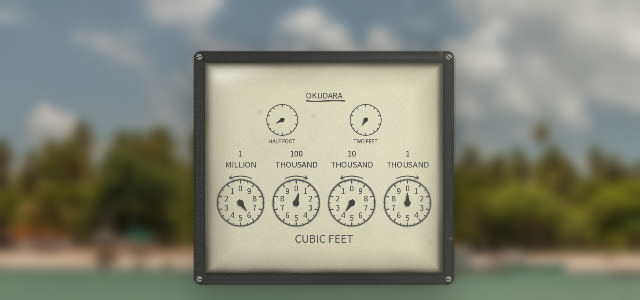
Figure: 604000 ft³
